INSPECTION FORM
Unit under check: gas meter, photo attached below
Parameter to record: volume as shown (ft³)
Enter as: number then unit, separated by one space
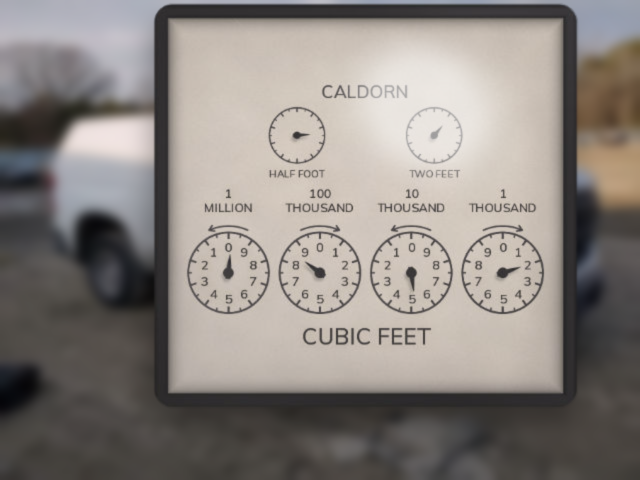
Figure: 985200 ft³
